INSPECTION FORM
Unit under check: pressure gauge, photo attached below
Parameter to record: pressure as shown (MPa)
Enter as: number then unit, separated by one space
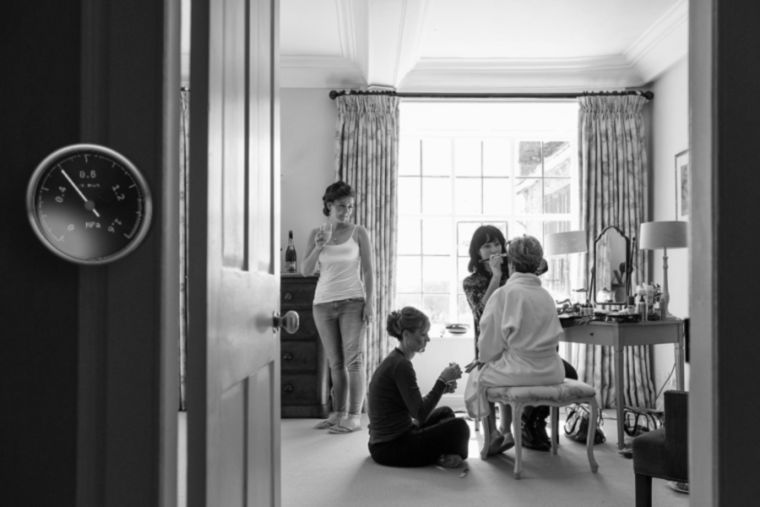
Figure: 0.6 MPa
